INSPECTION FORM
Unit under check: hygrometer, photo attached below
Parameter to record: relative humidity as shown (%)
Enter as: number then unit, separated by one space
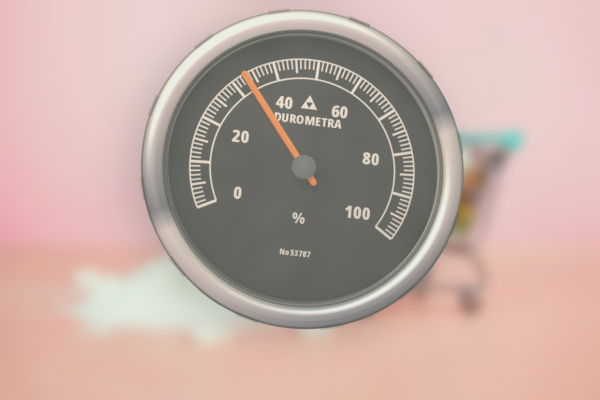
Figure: 33 %
